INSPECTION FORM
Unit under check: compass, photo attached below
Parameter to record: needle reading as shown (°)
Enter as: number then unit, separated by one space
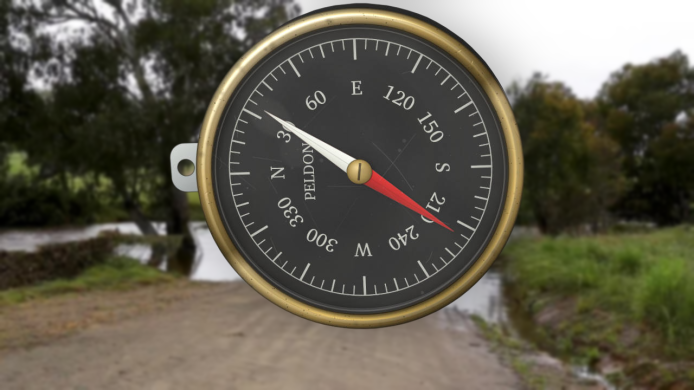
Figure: 215 °
